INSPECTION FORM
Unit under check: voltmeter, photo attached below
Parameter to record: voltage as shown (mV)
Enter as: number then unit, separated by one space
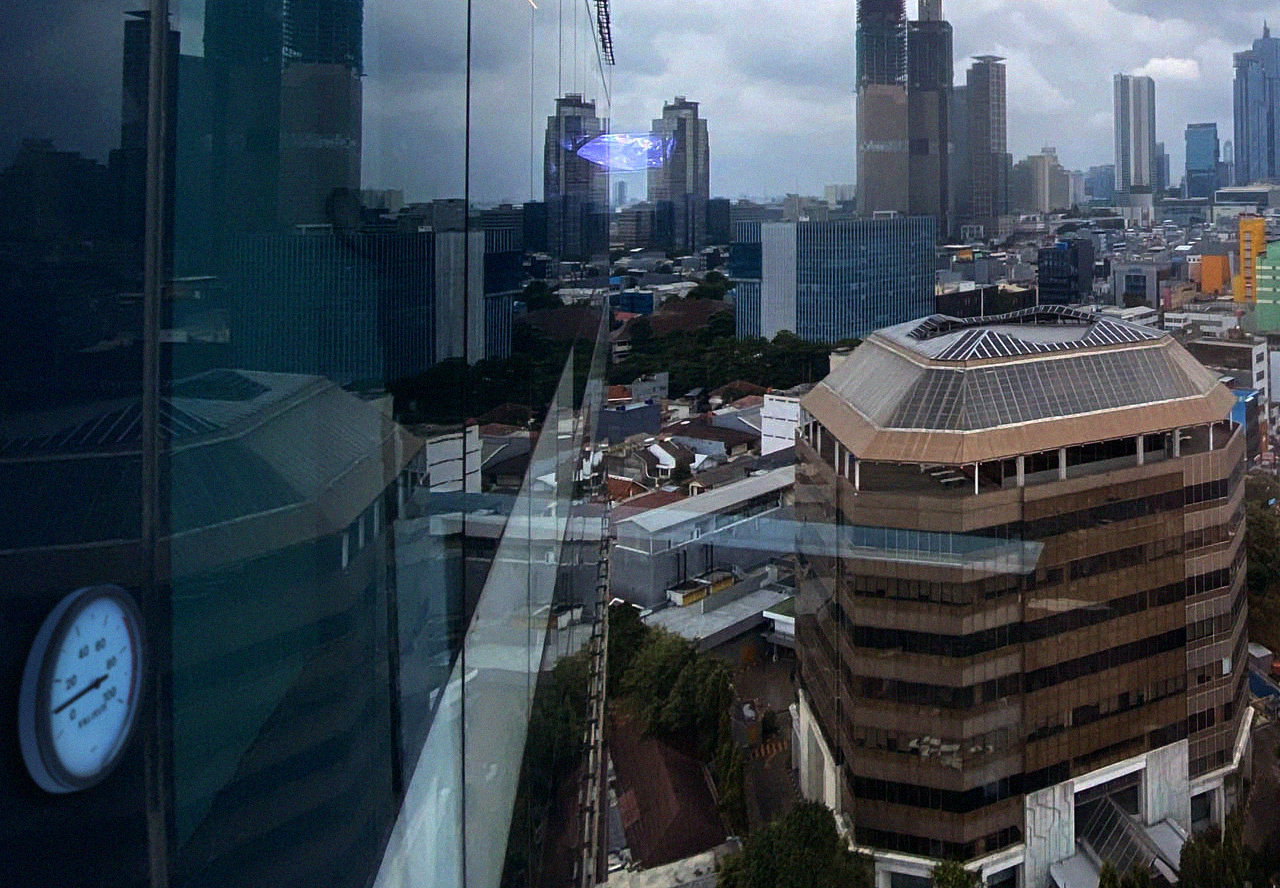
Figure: 10 mV
